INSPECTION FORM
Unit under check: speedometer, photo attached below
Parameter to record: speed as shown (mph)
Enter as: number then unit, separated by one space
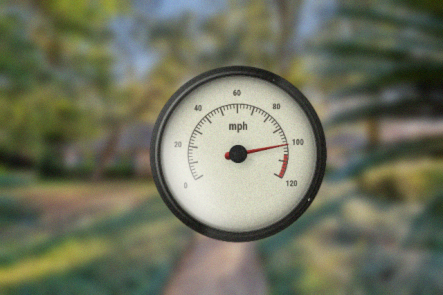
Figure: 100 mph
